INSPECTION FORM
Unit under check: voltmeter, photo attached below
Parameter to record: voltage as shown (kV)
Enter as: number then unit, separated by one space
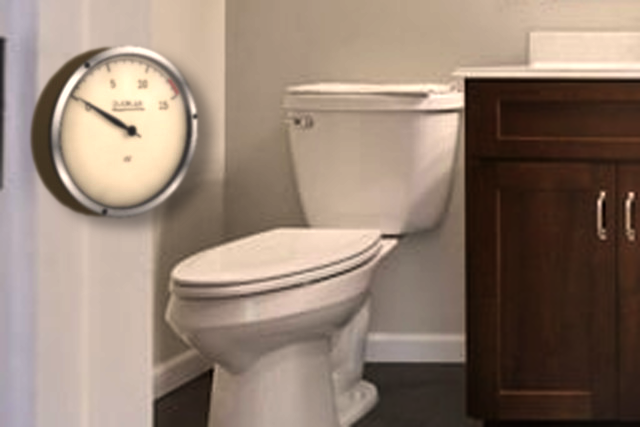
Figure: 0 kV
